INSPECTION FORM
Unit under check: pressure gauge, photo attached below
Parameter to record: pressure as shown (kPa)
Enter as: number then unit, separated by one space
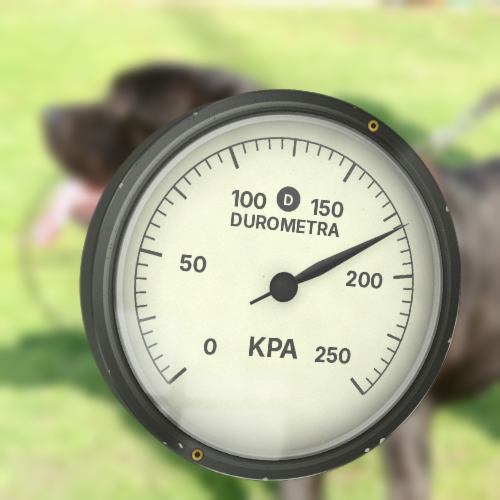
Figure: 180 kPa
